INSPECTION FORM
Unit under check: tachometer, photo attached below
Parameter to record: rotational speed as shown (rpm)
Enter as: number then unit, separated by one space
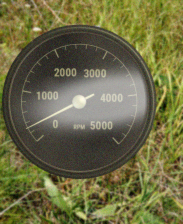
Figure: 300 rpm
